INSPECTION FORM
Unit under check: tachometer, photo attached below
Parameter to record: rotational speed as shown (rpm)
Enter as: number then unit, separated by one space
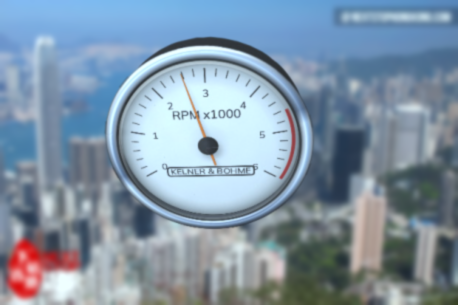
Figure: 2600 rpm
